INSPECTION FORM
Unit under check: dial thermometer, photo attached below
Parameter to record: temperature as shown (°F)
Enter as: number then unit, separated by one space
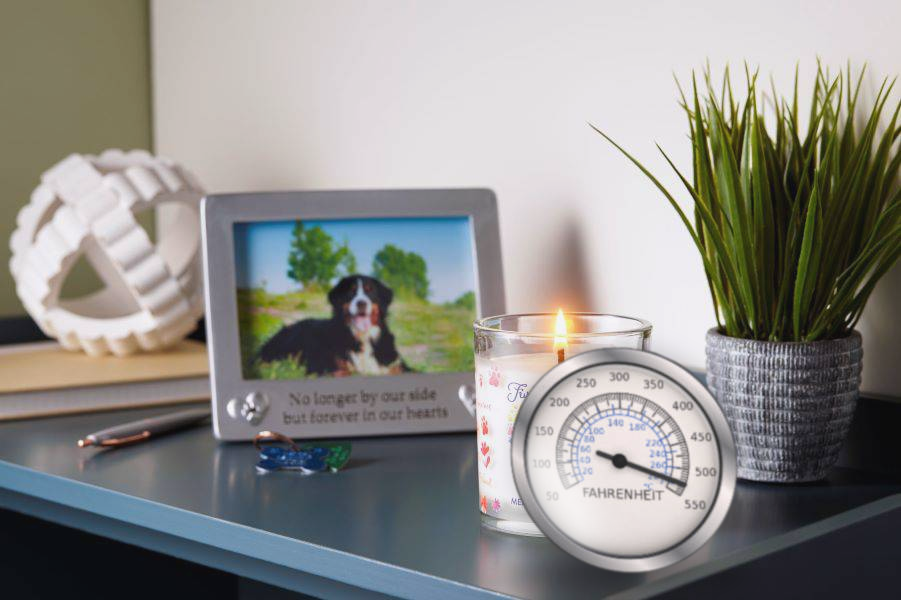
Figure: 525 °F
